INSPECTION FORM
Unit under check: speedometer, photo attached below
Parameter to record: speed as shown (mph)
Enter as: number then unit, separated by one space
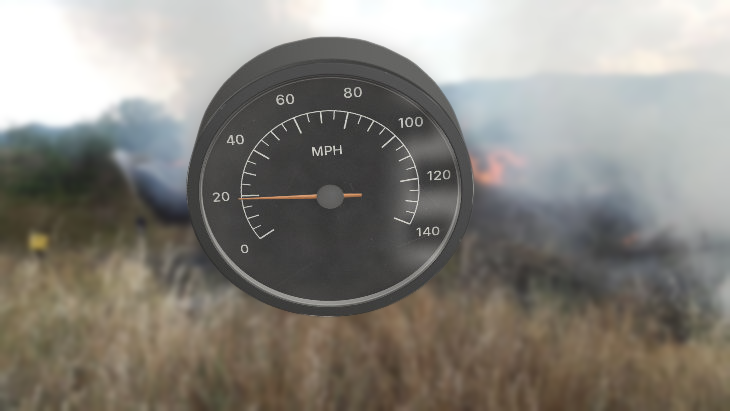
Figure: 20 mph
